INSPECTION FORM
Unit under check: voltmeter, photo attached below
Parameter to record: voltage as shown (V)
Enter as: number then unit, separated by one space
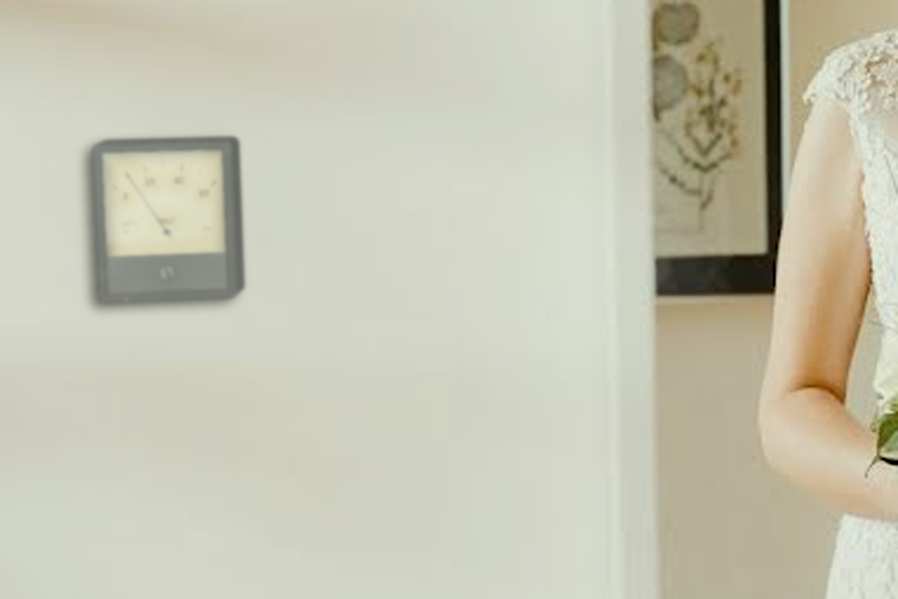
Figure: 10 V
